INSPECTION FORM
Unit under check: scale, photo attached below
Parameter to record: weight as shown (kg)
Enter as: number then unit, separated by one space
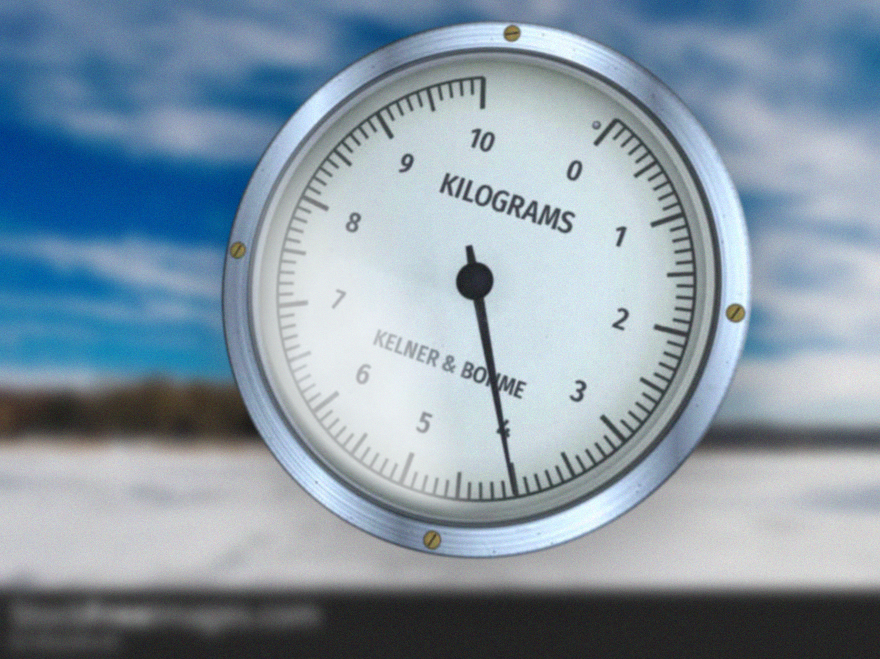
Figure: 4 kg
